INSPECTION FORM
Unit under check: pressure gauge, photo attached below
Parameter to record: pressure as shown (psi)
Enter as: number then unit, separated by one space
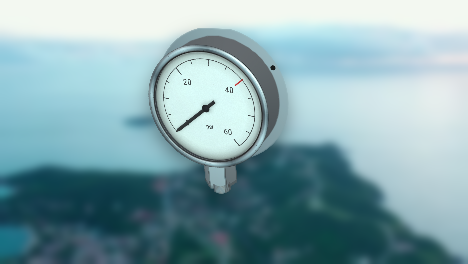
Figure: 0 psi
